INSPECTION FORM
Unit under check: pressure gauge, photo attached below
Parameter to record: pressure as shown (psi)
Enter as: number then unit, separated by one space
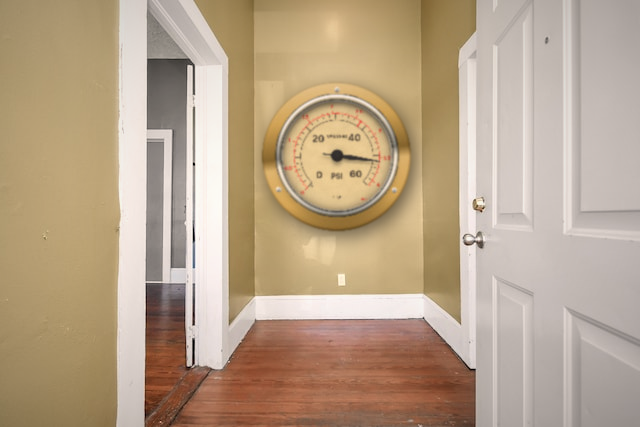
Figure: 52 psi
